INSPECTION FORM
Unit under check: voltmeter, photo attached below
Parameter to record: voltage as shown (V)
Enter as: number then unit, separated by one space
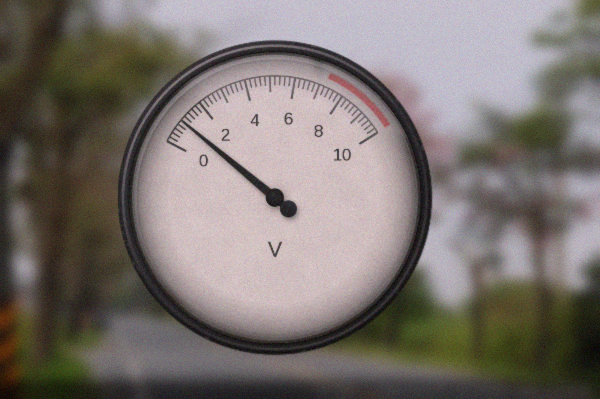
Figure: 1 V
